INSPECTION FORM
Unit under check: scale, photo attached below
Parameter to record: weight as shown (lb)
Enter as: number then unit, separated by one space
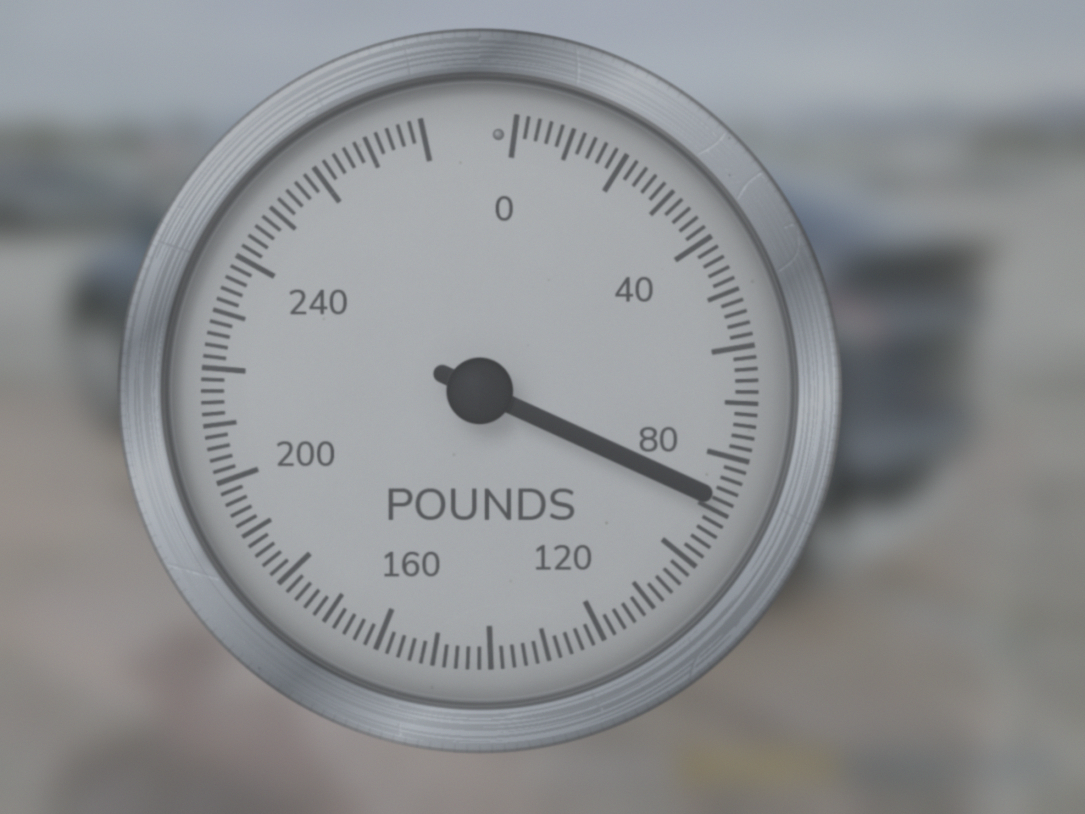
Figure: 88 lb
